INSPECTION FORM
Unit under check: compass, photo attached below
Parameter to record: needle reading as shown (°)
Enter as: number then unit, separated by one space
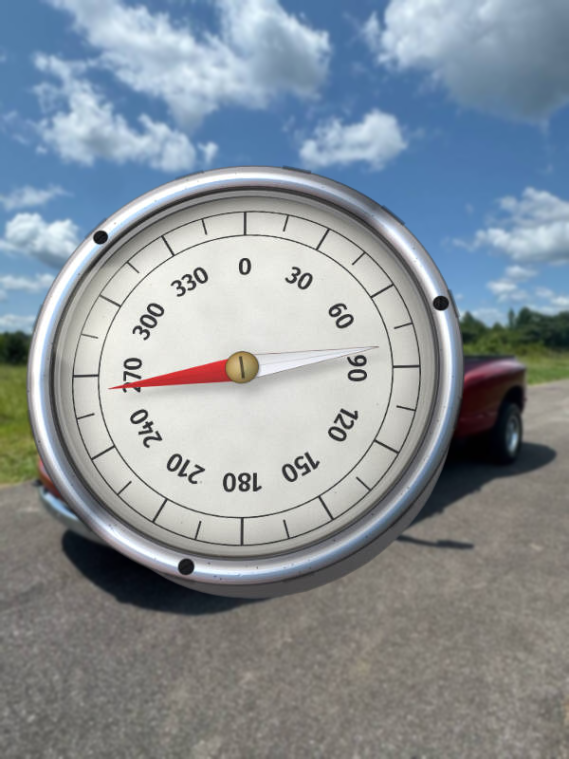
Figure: 262.5 °
